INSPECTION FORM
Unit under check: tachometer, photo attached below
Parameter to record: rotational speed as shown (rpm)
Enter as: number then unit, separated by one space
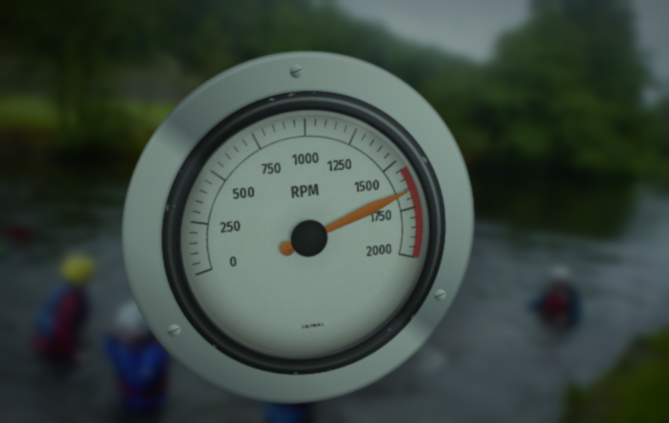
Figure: 1650 rpm
